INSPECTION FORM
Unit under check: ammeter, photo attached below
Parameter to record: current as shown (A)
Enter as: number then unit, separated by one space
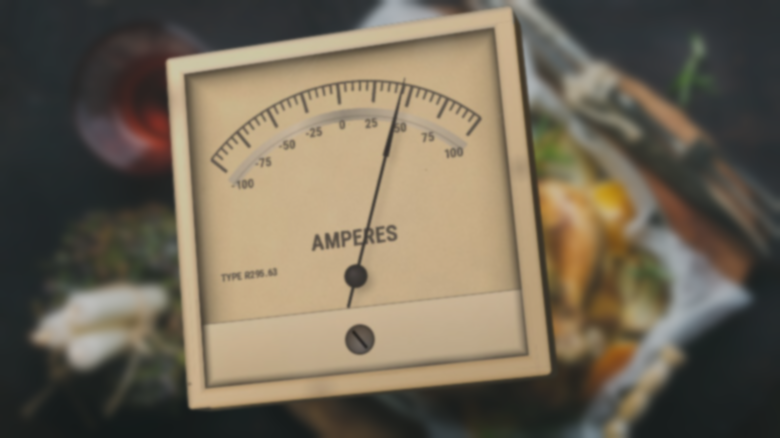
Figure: 45 A
